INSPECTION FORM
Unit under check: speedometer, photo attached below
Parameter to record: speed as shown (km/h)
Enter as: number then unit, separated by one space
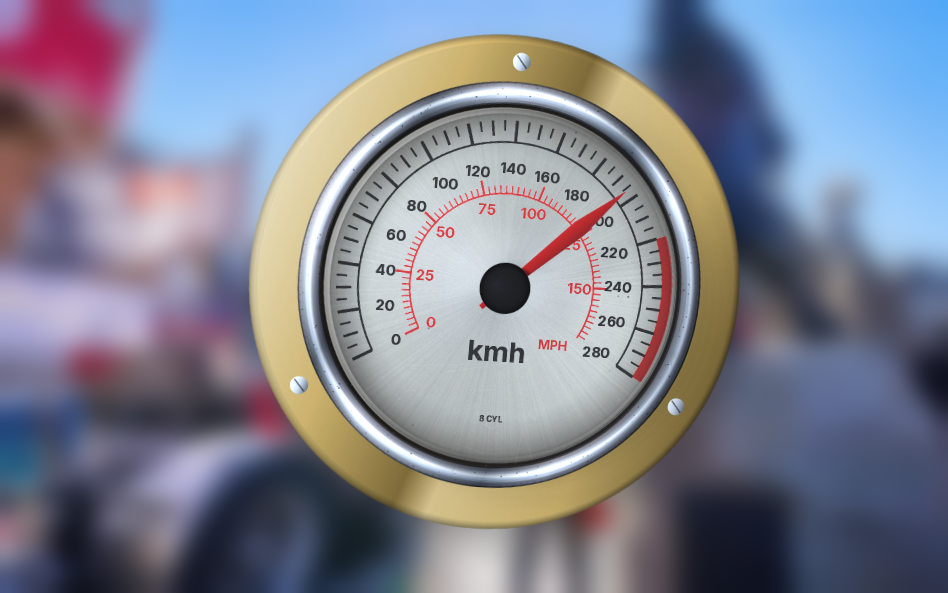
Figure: 195 km/h
